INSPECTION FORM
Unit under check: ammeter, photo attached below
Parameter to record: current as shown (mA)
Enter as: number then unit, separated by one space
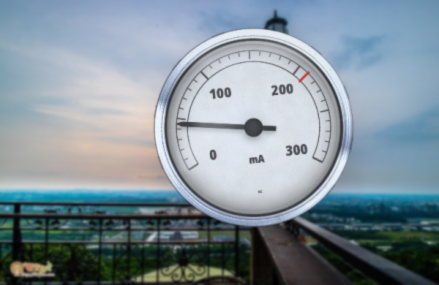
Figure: 45 mA
